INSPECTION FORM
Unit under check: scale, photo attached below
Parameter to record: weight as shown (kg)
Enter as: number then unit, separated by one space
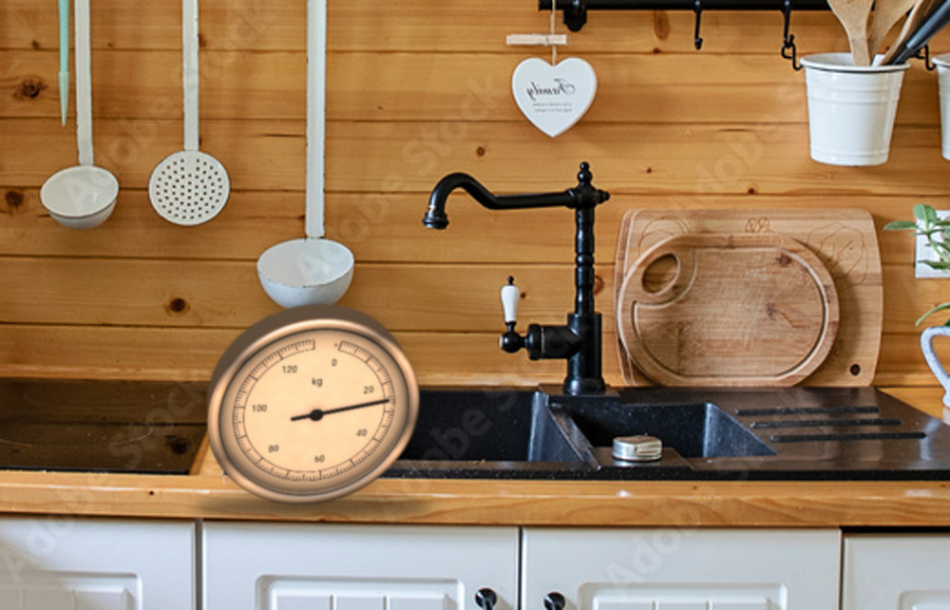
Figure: 25 kg
